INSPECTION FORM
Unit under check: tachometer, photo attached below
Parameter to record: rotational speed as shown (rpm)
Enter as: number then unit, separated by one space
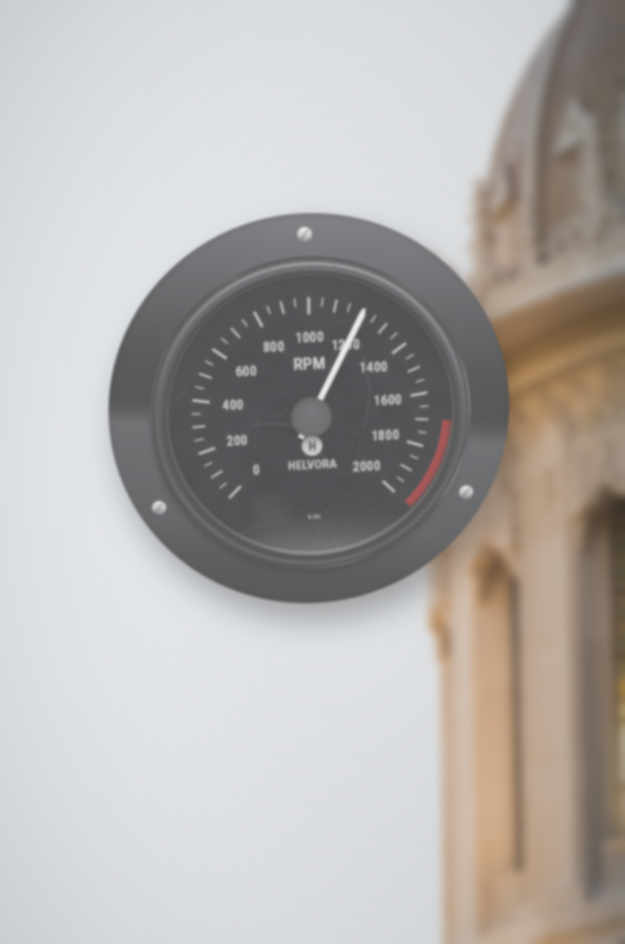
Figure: 1200 rpm
